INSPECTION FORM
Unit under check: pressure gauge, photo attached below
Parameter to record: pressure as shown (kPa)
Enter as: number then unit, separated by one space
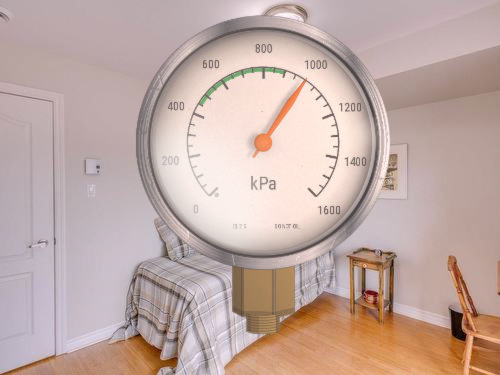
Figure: 1000 kPa
